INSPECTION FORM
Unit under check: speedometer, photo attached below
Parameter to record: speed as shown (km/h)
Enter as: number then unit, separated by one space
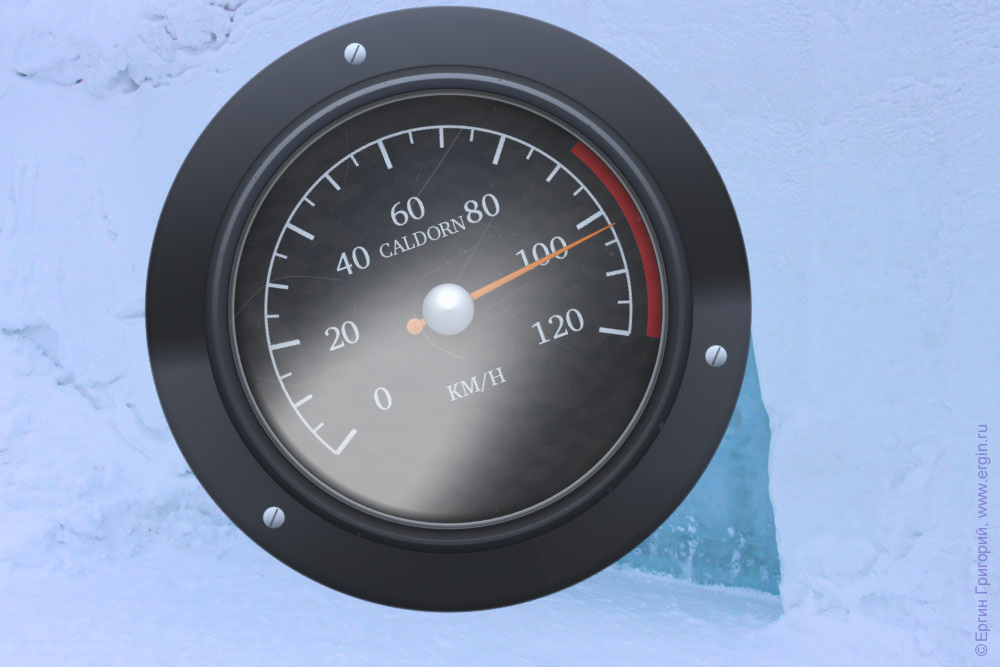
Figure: 102.5 km/h
